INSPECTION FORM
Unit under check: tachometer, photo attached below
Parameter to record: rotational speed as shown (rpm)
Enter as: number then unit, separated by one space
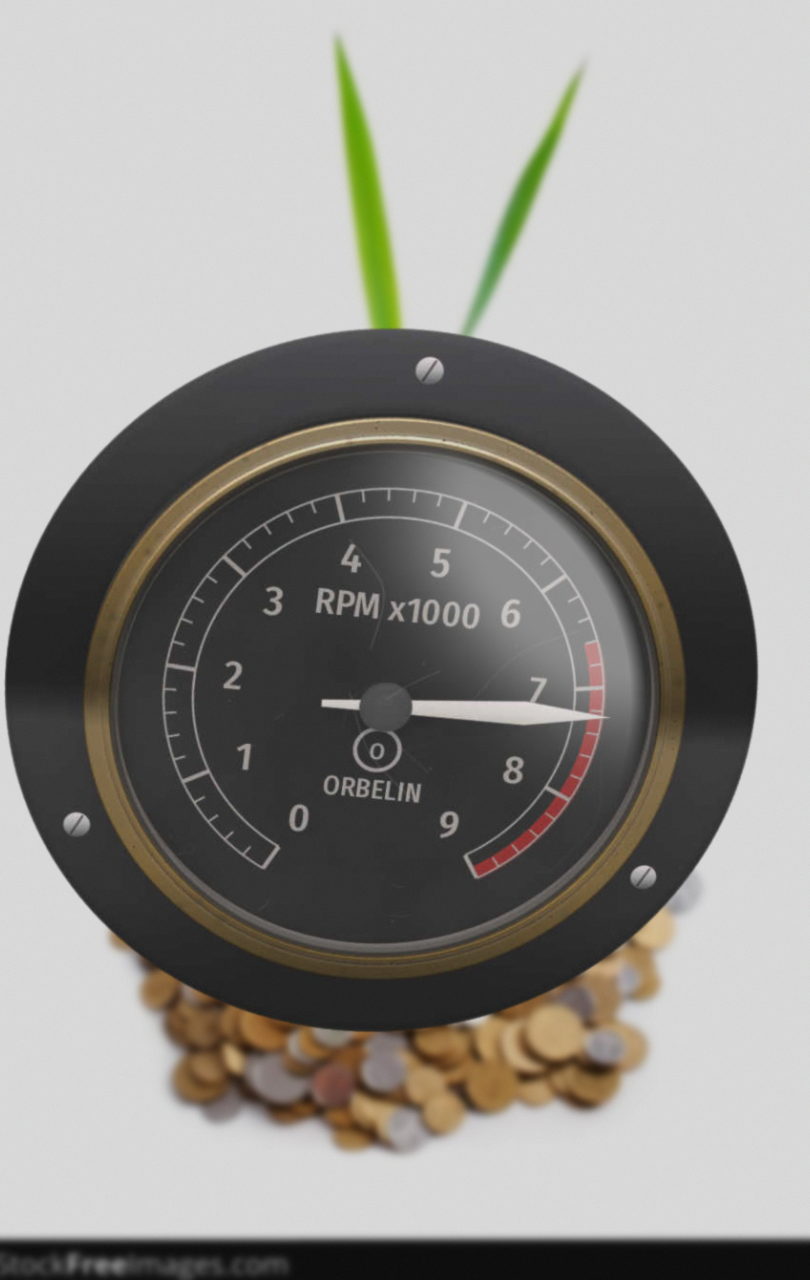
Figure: 7200 rpm
